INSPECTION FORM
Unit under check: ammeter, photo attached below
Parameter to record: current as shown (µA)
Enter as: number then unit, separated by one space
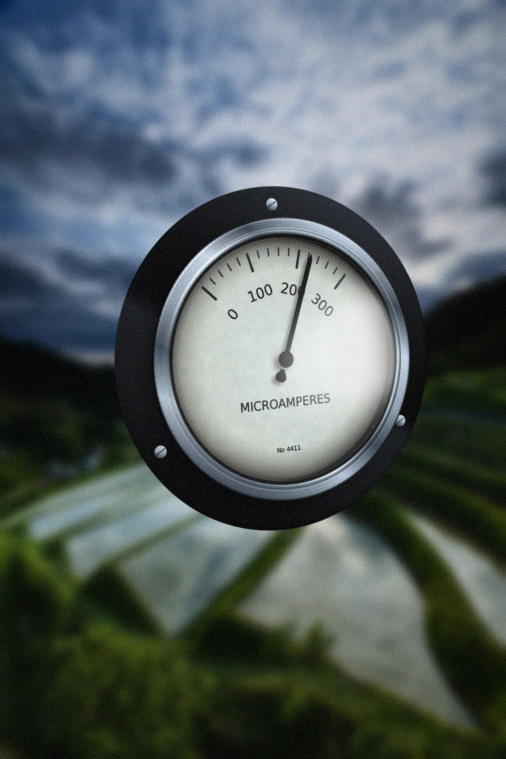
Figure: 220 µA
